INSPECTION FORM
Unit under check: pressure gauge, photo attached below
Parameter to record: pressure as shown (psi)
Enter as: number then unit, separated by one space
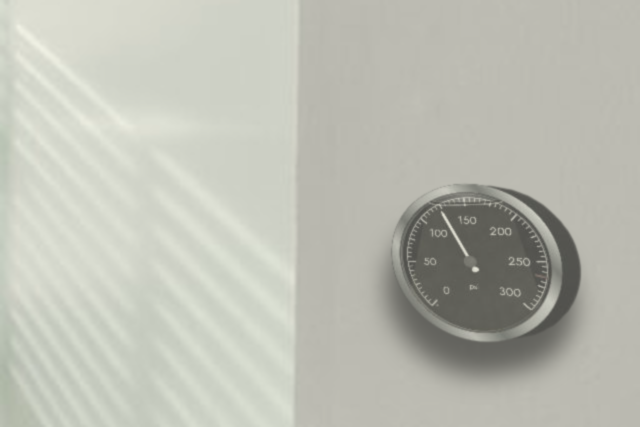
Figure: 125 psi
